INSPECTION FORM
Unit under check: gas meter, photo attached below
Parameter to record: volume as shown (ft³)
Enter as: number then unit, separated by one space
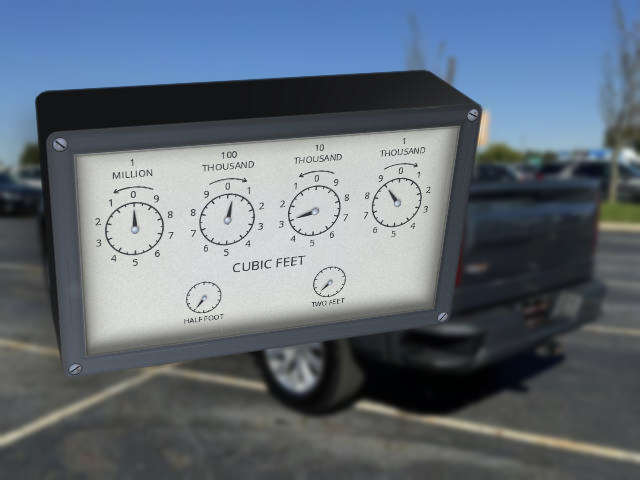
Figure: 2900 ft³
